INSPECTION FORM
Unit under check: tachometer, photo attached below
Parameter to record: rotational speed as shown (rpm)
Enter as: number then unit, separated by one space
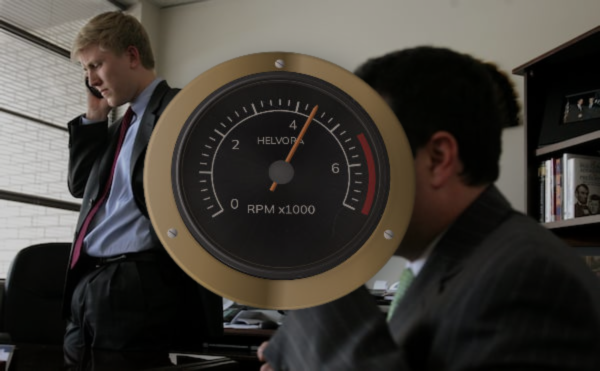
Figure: 4400 rpm
